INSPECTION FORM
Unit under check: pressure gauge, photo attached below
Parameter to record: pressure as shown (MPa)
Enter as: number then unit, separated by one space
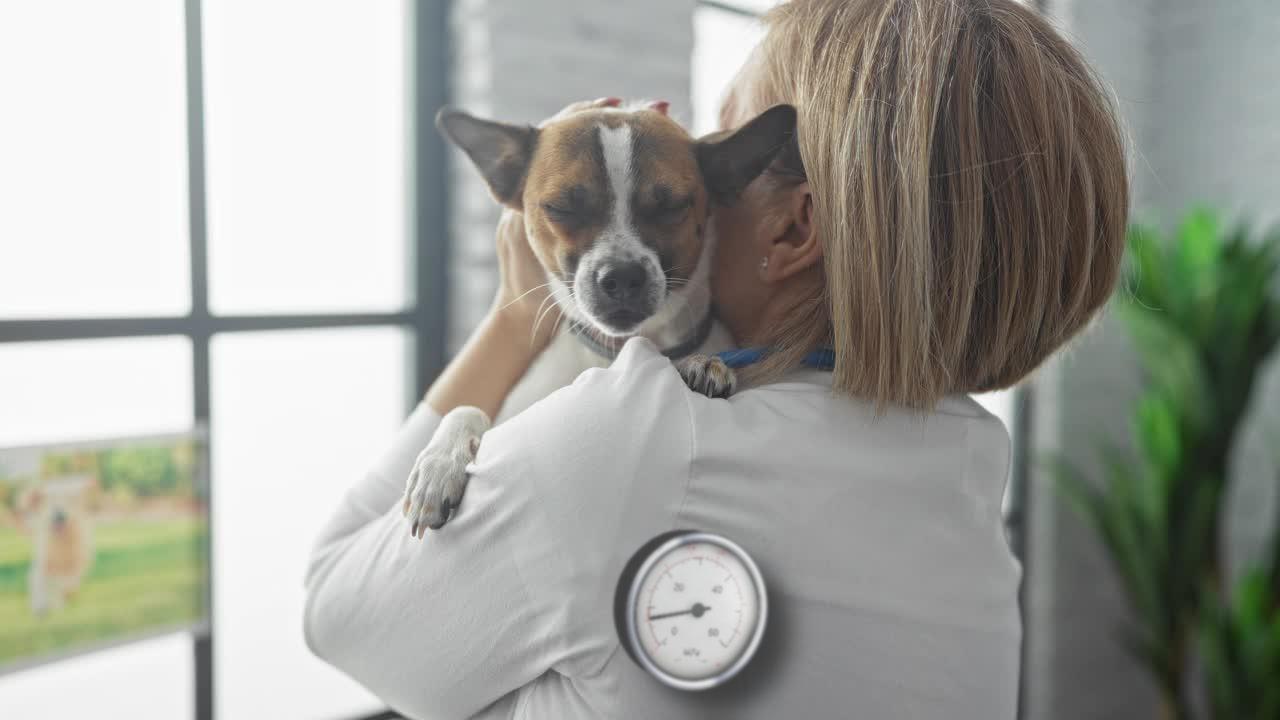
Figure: 7.5 MPa
